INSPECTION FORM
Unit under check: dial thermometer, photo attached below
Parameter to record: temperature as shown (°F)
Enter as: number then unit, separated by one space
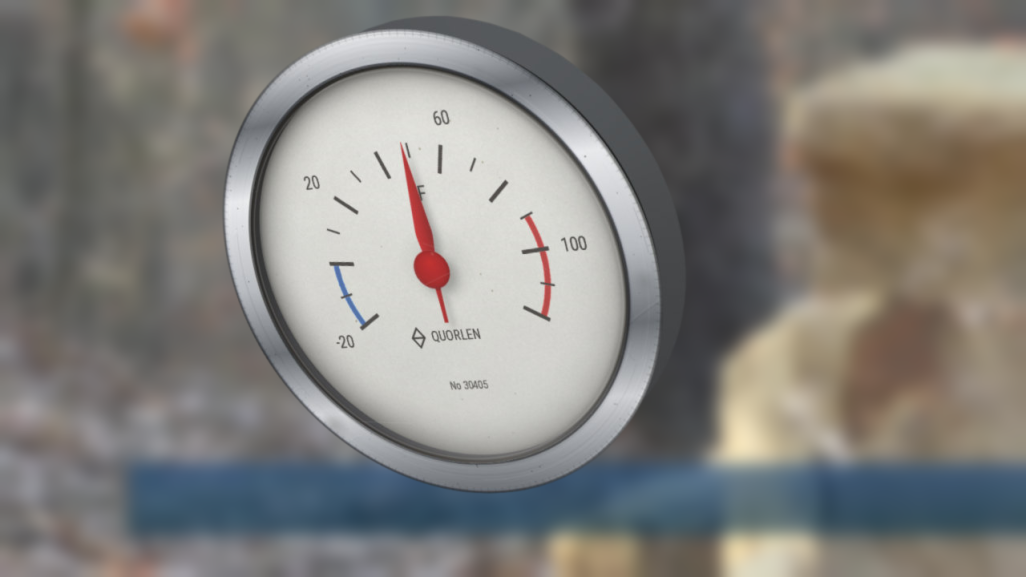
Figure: 50 °F
